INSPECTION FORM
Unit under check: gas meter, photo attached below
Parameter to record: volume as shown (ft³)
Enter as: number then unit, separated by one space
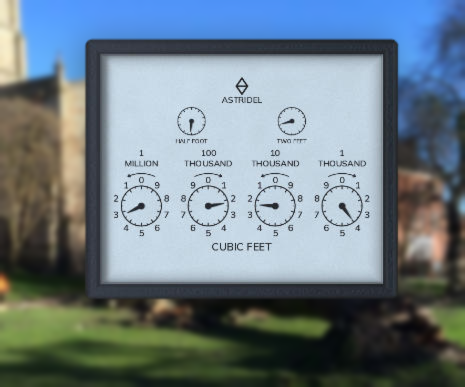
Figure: 322400 ft³
